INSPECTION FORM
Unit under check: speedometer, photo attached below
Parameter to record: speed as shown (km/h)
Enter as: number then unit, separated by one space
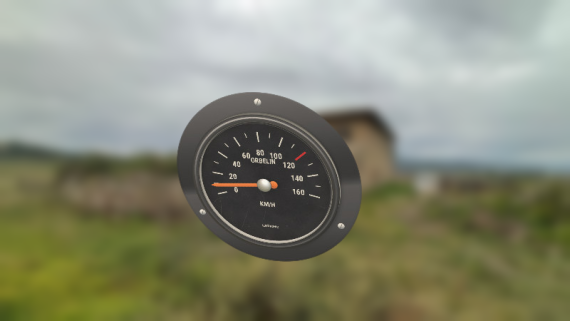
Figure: 10 km/h
